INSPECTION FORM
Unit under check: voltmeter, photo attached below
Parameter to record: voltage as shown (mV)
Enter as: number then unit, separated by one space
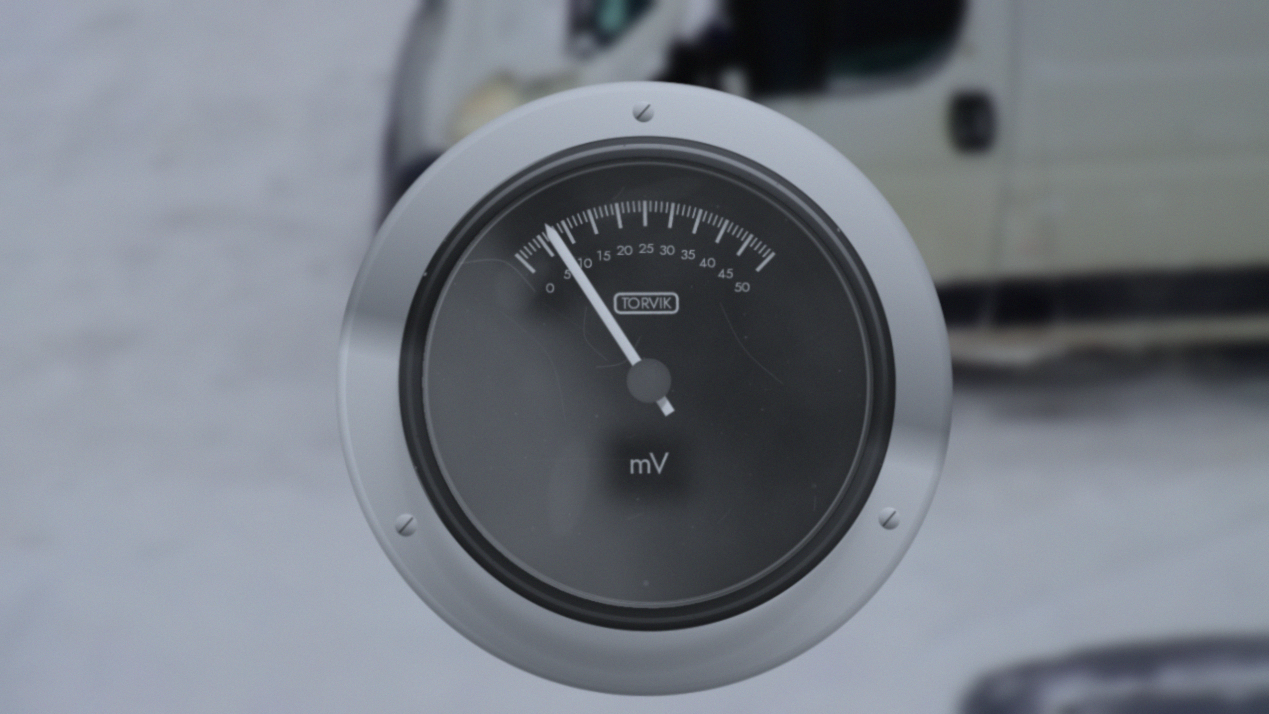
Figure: 7 mV
